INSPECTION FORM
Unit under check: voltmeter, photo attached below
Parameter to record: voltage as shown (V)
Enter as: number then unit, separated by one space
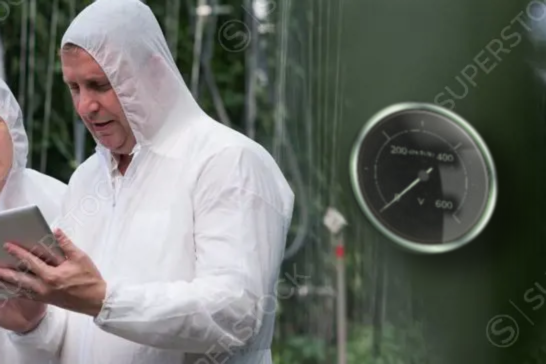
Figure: 0 V
